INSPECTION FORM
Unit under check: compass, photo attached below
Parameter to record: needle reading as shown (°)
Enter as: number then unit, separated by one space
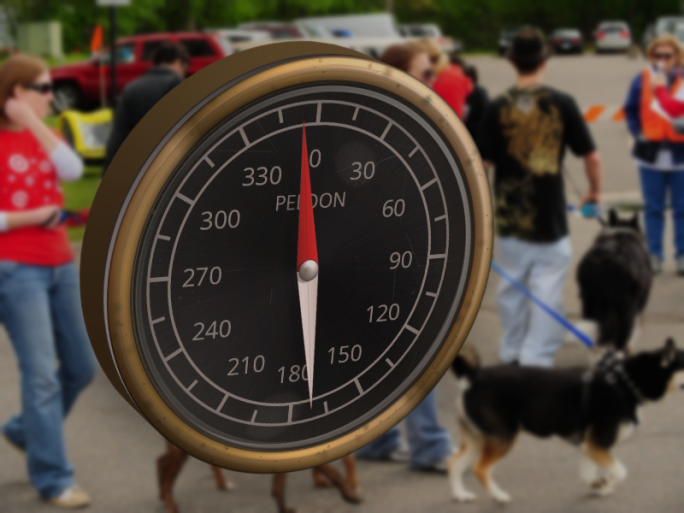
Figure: 352.5 °
